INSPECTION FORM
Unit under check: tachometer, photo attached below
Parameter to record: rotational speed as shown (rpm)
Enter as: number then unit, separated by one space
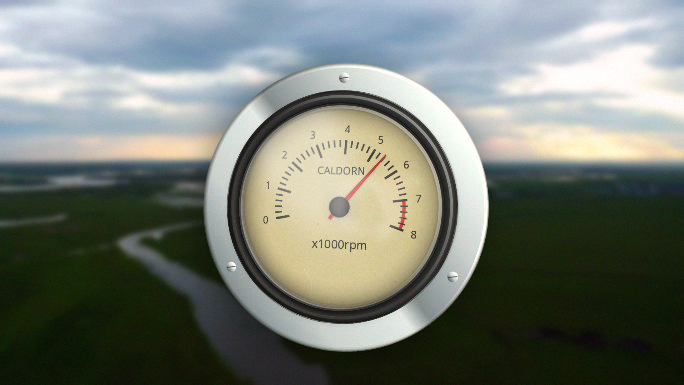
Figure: 5400 rpm
